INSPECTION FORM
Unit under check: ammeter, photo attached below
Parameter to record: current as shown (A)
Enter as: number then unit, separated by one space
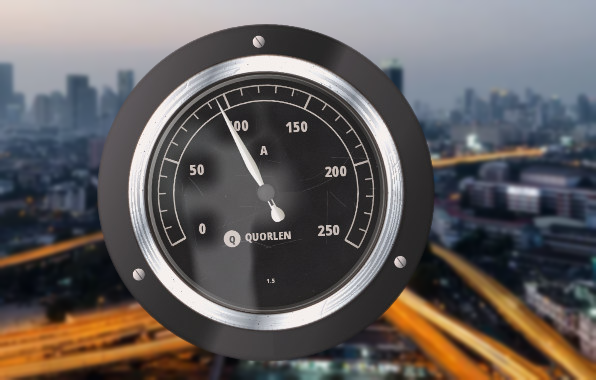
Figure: 95 A
